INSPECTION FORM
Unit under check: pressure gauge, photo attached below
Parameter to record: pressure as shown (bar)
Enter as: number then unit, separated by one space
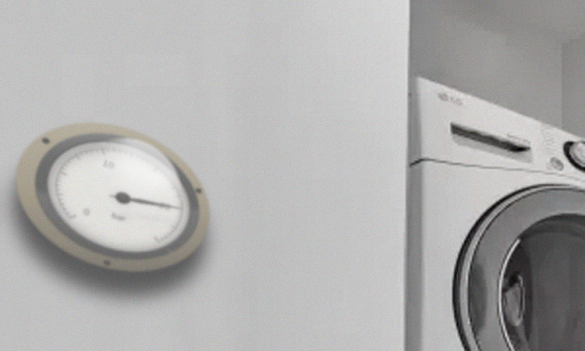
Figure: 20 bar
